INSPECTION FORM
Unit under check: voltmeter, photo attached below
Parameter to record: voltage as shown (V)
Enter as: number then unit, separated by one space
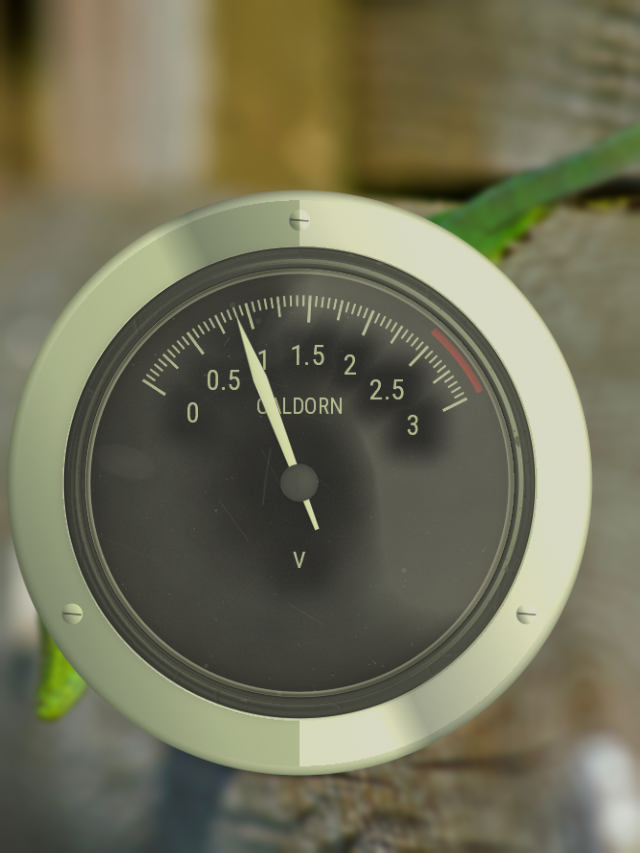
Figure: 0.9 V
